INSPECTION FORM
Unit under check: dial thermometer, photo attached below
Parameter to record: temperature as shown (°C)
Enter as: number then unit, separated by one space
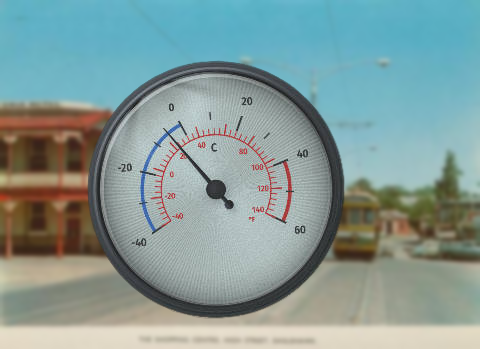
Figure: -5 °C
